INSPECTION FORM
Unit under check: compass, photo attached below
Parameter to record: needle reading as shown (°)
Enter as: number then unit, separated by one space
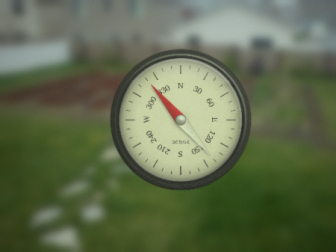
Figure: 320 °
